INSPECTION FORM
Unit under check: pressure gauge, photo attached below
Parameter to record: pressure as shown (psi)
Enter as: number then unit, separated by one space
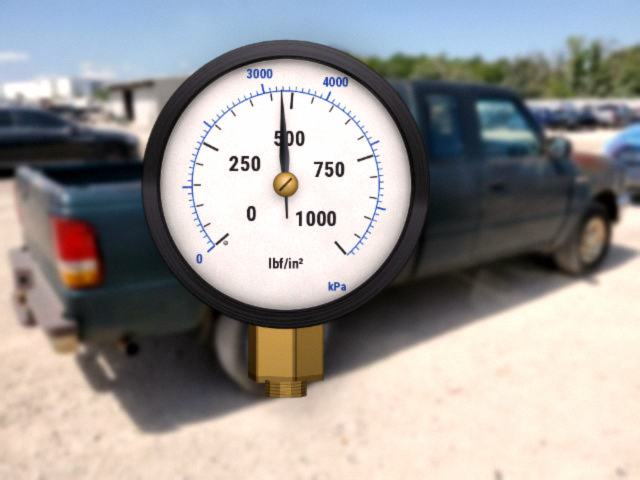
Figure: 475 psi
